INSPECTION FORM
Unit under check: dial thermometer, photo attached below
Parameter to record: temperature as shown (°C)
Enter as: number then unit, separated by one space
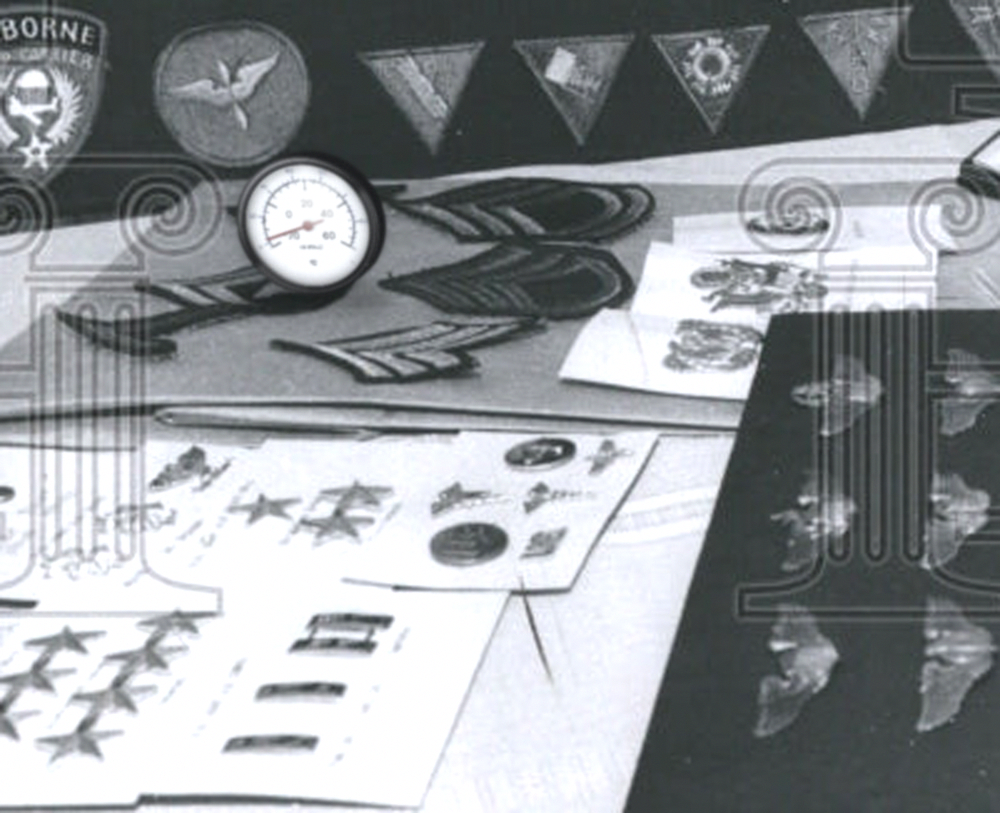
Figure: -16 °C
